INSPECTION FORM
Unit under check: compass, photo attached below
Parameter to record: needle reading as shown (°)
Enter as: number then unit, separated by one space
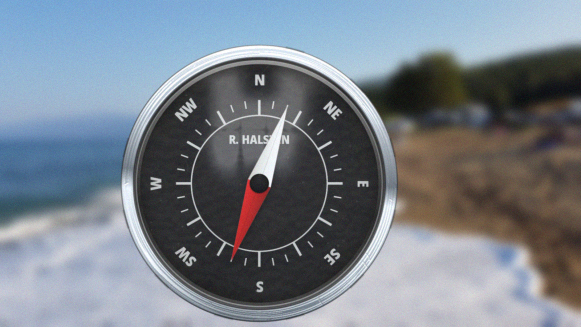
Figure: 200 °
